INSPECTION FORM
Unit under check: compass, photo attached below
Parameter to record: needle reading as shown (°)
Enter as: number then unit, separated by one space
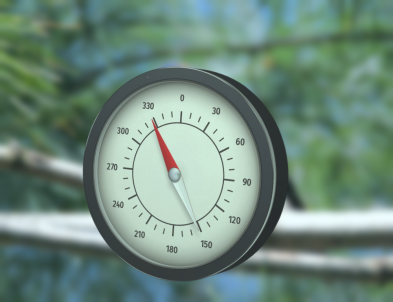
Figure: 330 °
